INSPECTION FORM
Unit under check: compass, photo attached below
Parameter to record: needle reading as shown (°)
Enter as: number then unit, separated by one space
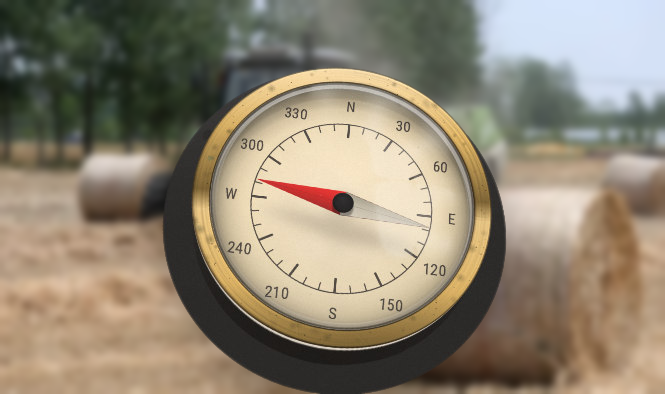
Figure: 280 °
